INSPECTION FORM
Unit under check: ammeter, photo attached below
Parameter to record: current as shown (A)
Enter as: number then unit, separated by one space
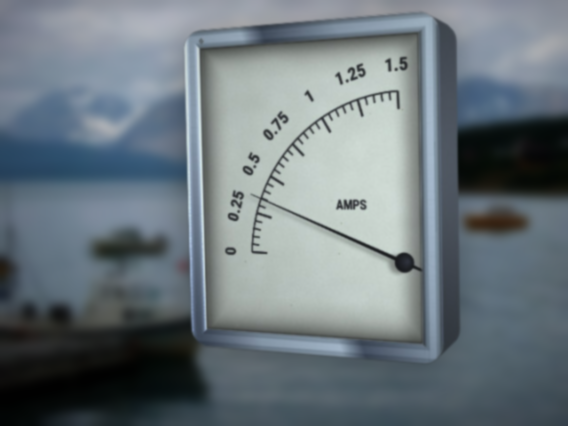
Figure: 0.35 A
